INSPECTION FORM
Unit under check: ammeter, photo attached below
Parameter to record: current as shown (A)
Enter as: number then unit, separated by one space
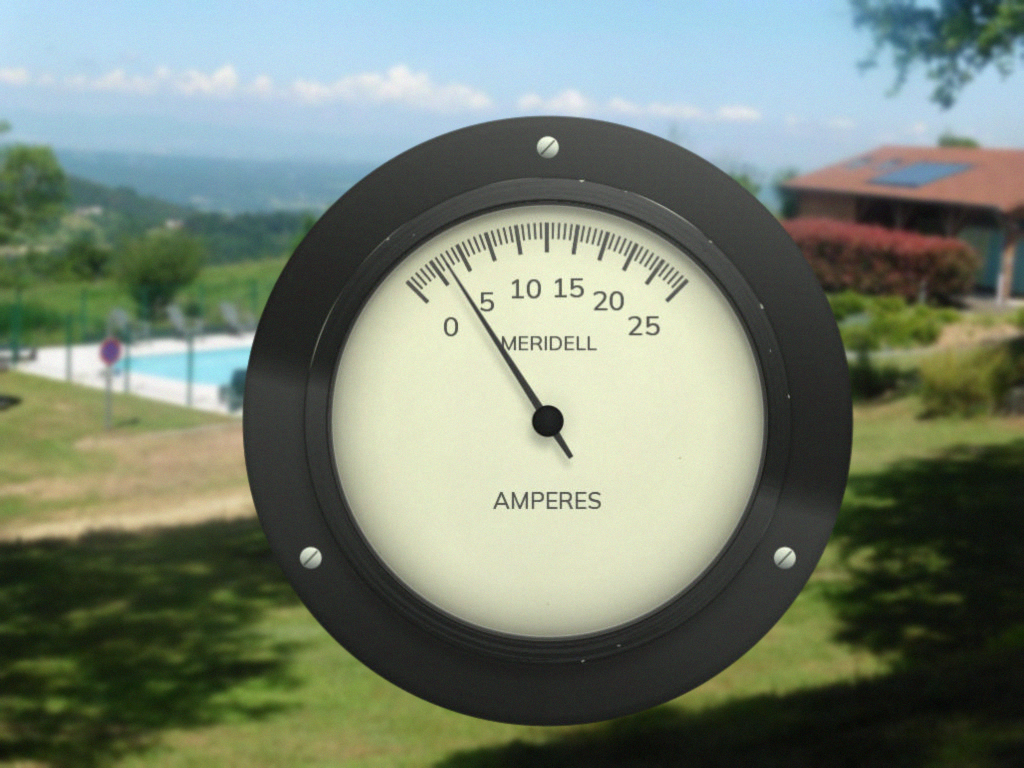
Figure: 3.5 A
